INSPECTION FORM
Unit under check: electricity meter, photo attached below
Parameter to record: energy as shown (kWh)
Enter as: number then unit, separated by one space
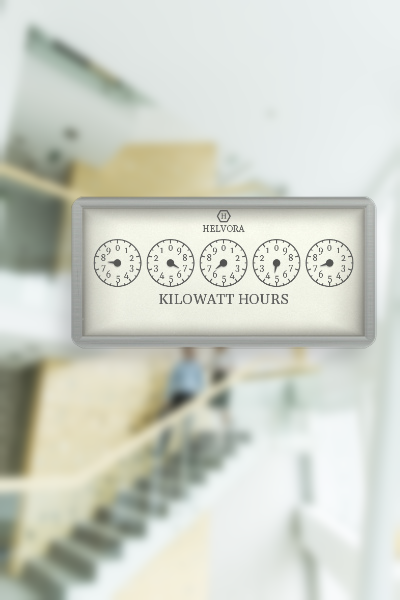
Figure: 76647 kWh
